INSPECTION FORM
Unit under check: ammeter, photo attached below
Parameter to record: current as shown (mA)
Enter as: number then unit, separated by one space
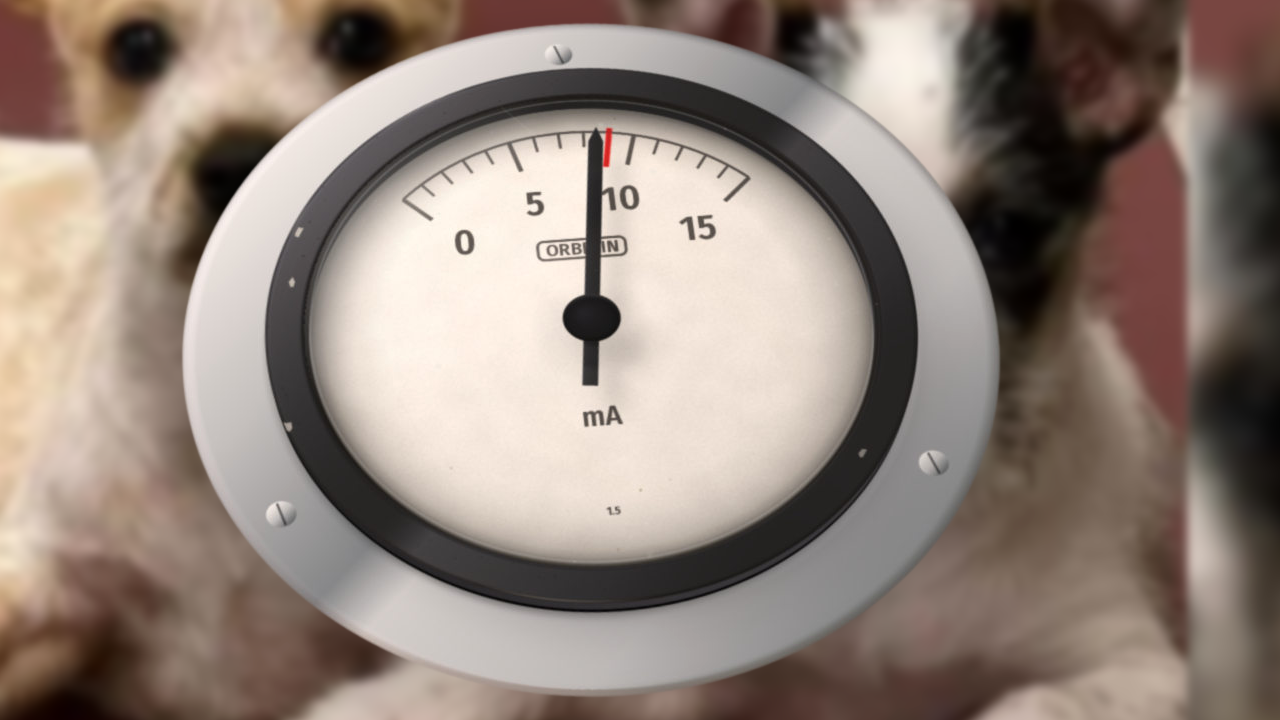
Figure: 8.5 mA
